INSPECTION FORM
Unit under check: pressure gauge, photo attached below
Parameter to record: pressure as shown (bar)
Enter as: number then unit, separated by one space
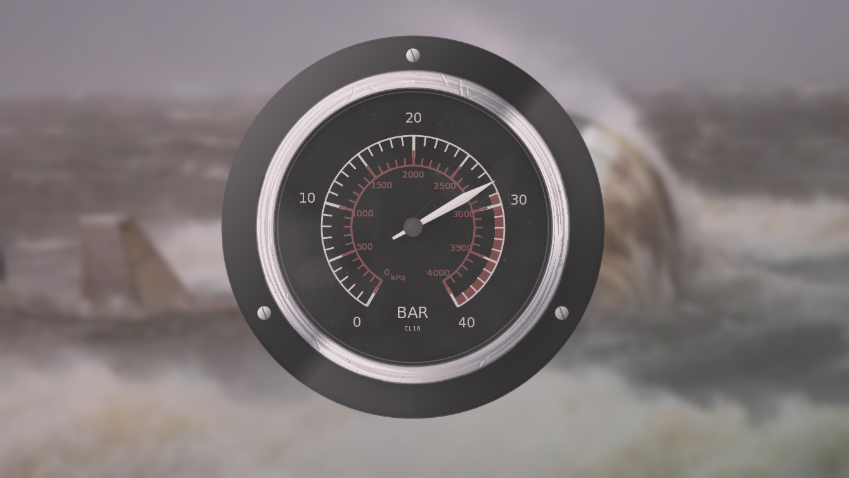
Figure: 28 bar
